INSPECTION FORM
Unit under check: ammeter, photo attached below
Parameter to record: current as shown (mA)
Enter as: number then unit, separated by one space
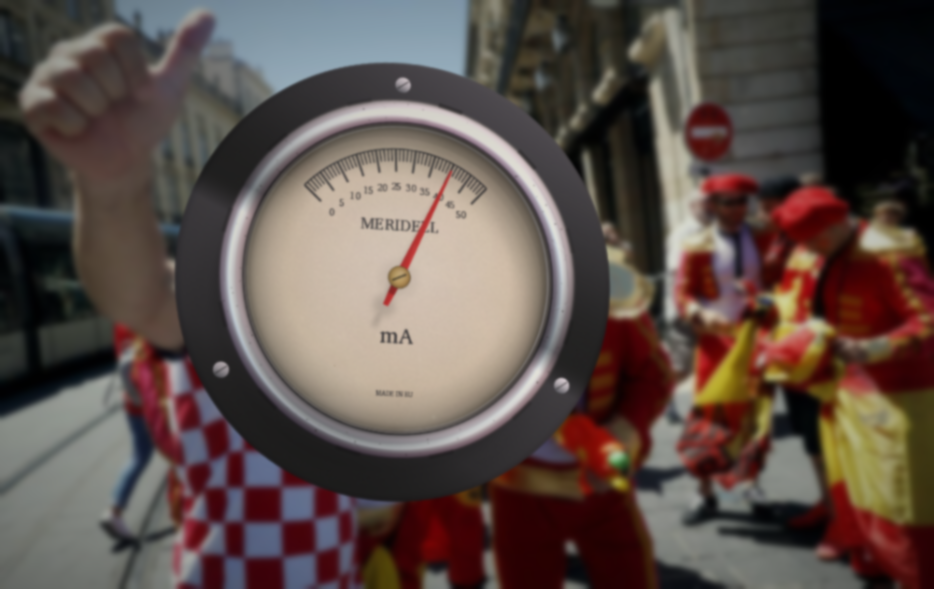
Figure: 40 mA
